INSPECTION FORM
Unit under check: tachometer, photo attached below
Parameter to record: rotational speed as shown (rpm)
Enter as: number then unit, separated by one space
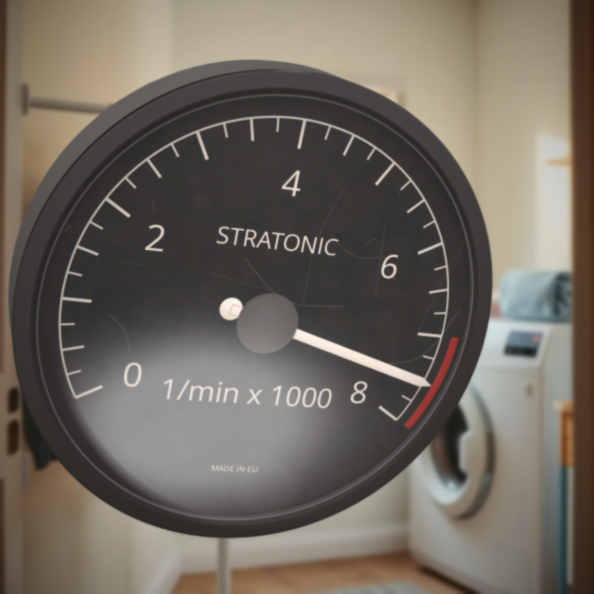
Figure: 7500 rpm
